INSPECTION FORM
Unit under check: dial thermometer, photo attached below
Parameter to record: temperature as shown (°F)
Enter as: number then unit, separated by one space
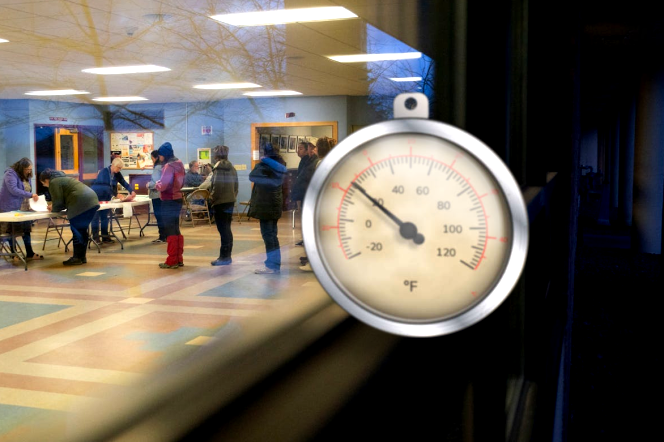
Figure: 20 °F
